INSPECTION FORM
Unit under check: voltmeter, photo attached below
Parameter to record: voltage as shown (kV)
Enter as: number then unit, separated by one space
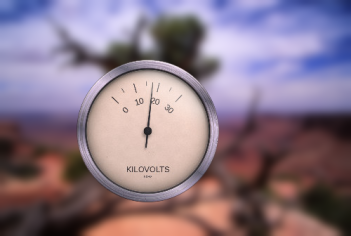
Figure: 17.5 kV
